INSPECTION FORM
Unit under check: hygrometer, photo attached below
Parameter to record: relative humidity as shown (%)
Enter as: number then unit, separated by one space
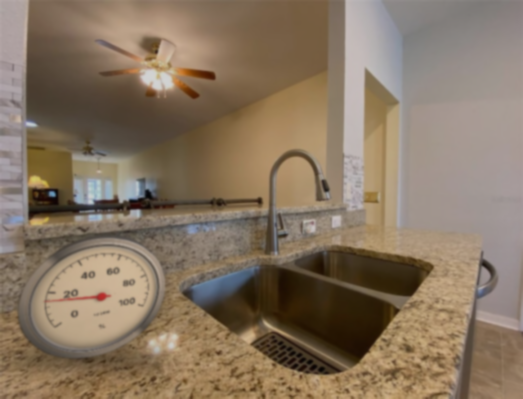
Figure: 16 %
